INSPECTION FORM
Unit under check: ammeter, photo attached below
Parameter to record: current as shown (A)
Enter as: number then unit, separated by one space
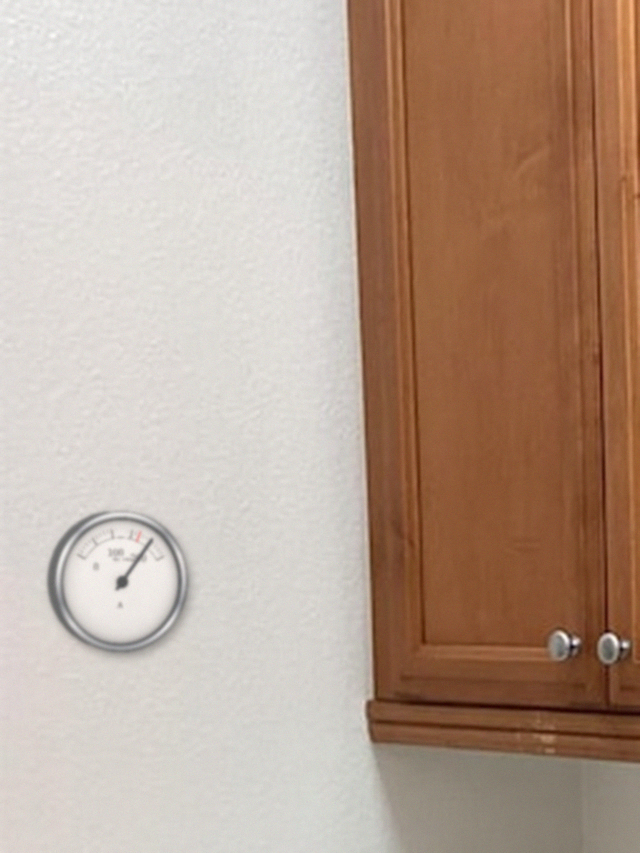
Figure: 200 A
